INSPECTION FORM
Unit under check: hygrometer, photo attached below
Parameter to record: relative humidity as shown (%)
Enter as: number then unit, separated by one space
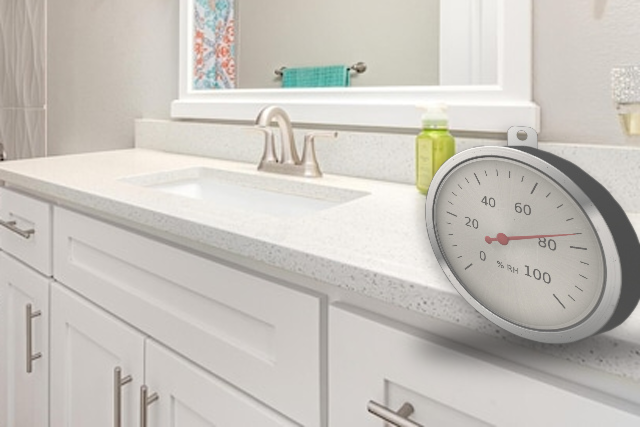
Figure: 76 %
